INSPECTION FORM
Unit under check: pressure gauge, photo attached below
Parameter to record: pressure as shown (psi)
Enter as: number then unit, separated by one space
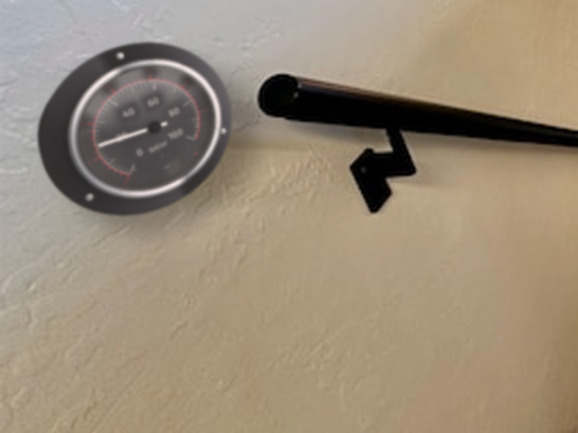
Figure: 20 psi
